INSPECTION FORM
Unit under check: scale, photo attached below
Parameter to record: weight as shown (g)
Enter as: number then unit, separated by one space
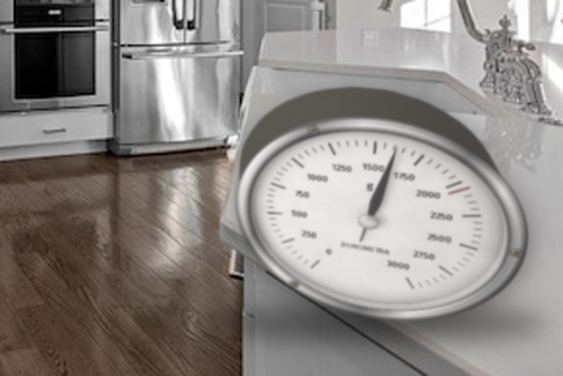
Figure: 1600 g
